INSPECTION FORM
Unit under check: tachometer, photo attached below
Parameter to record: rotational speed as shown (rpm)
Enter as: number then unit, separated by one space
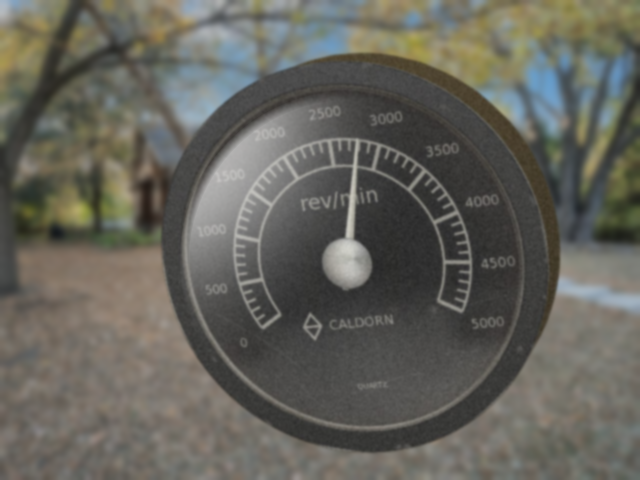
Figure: 2800 rpm
